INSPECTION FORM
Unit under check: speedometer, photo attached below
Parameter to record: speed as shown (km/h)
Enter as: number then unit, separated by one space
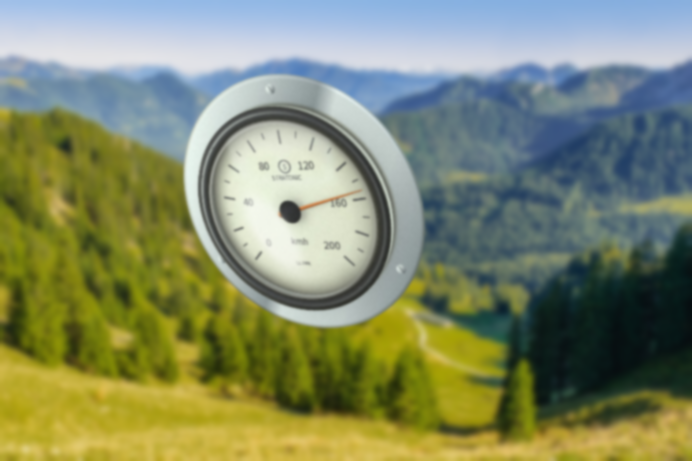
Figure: 155 km/h
